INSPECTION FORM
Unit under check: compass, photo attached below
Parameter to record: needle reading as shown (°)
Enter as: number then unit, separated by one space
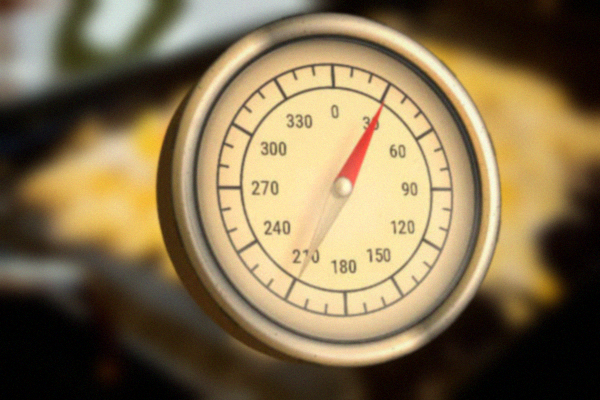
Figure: 30 °
